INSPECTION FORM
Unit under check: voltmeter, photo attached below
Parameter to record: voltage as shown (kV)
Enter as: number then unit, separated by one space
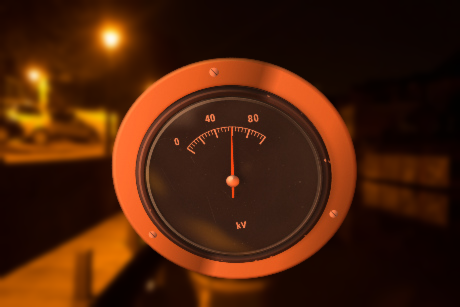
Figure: 60 kV
